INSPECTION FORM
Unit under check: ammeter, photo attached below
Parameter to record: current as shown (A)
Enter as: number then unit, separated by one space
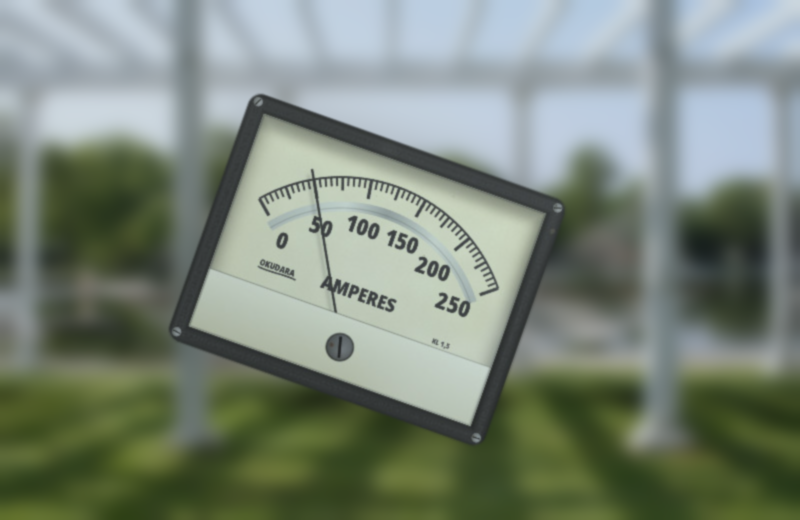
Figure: 50 A
